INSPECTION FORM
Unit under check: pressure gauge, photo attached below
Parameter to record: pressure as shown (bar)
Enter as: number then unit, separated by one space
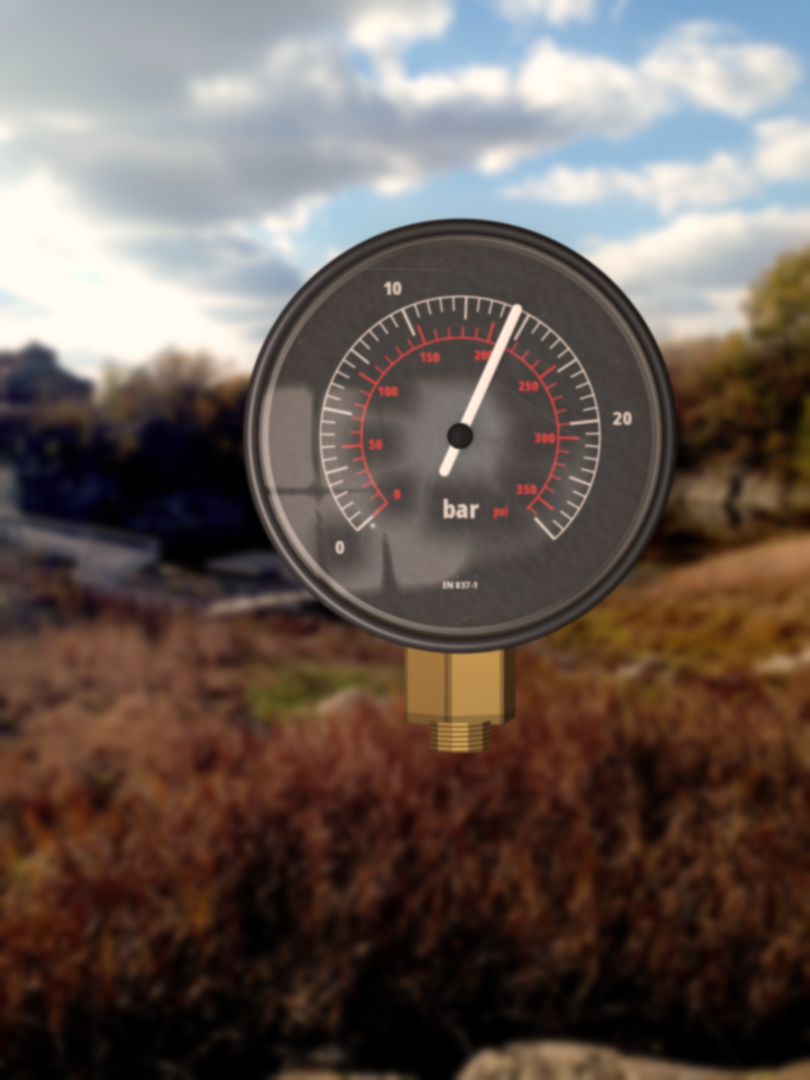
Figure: 14.5 bar
